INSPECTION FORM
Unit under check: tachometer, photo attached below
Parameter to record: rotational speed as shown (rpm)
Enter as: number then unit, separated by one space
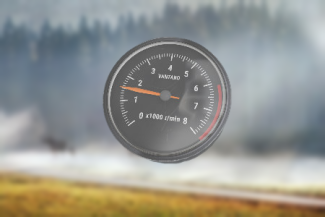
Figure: 1500 rpm
